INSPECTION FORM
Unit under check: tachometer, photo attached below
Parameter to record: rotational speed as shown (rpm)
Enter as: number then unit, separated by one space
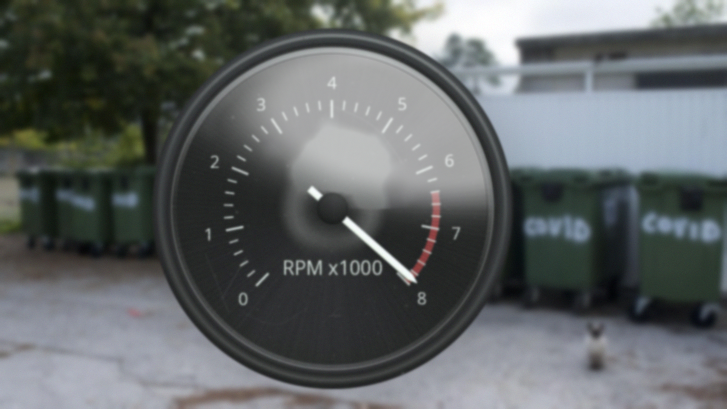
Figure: 7900 rpm
